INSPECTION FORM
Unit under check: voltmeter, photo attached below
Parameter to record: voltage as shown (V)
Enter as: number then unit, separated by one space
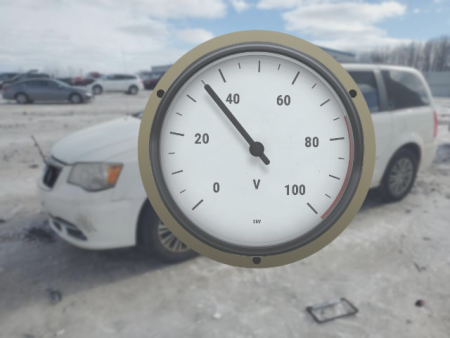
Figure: 35 V
